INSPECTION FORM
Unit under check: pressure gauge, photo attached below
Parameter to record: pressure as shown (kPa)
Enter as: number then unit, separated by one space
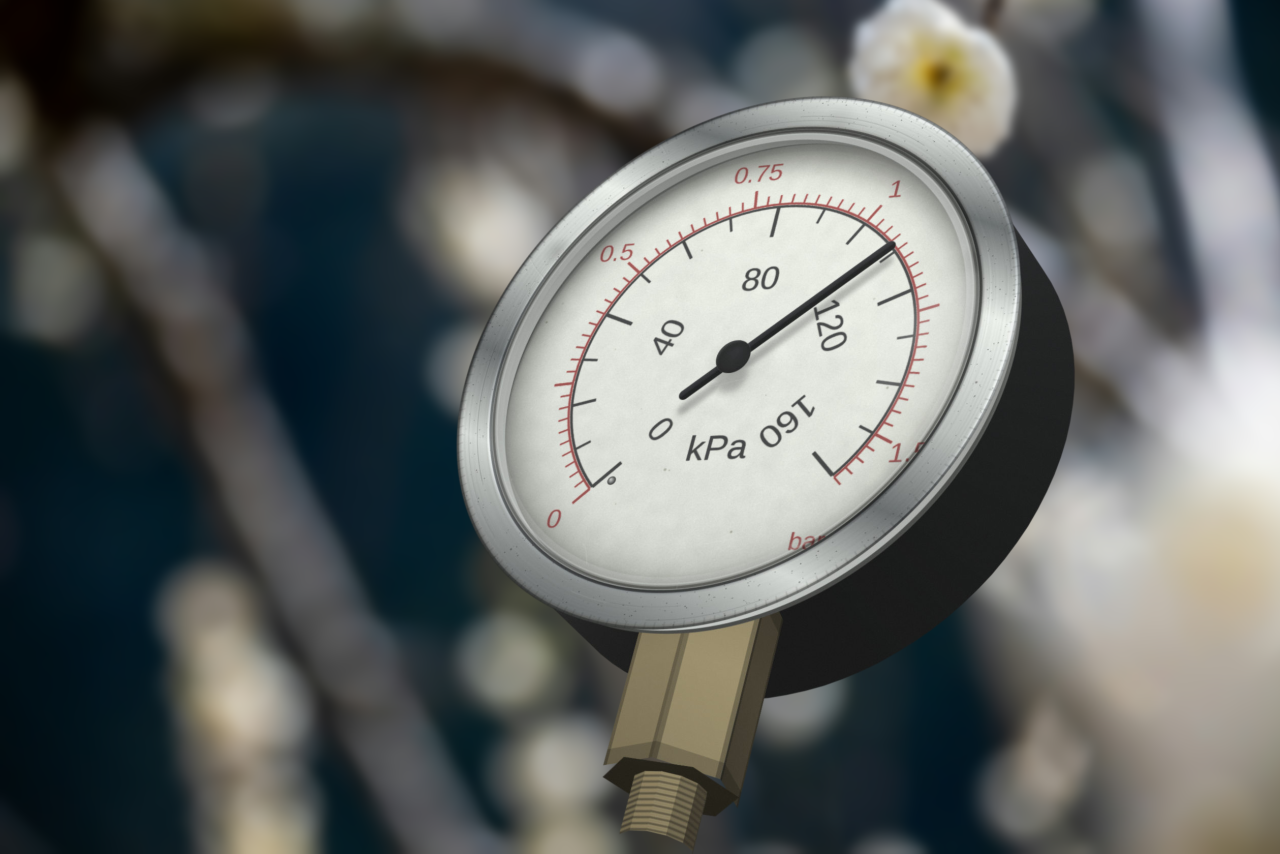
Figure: 110 kPa
